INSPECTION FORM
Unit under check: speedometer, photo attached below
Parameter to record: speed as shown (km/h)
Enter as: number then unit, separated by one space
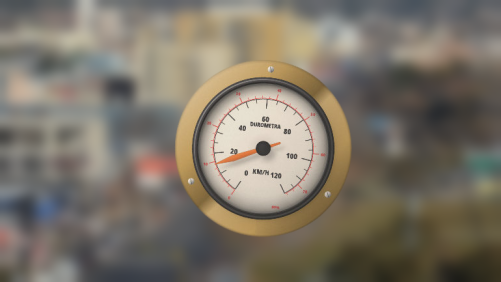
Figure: 15 km/h
